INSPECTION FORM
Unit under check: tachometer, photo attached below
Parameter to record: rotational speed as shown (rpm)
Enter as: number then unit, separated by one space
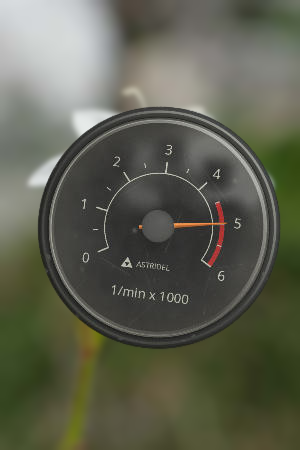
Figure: 5000 rpm
